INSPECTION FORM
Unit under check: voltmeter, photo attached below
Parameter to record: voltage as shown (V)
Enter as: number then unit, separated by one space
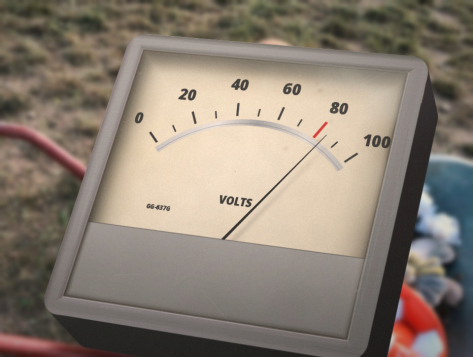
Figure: 85 V
